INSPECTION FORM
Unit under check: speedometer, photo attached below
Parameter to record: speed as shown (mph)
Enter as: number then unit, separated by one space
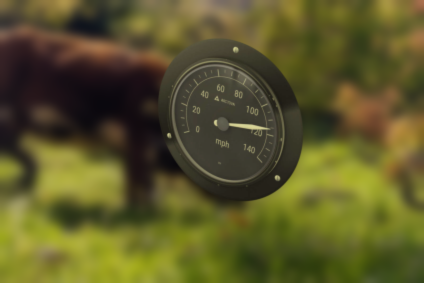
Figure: 115 mph
